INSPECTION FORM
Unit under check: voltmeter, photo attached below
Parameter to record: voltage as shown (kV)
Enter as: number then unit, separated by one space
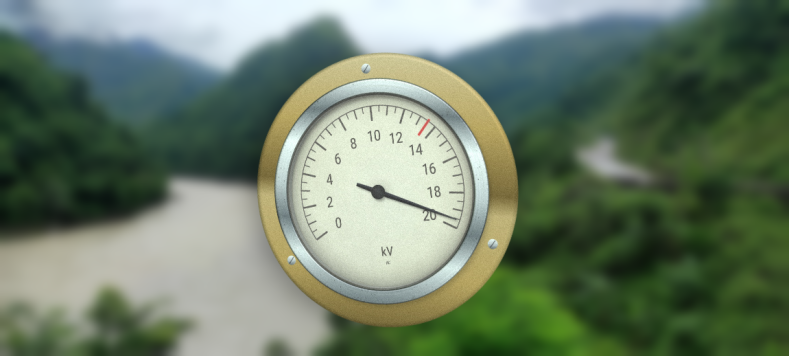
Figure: 19.5 kV
